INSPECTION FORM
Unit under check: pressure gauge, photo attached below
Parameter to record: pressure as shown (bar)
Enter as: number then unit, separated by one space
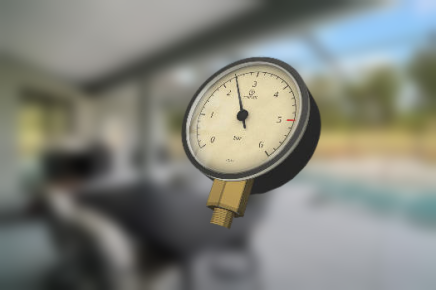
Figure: 2.4 bar
